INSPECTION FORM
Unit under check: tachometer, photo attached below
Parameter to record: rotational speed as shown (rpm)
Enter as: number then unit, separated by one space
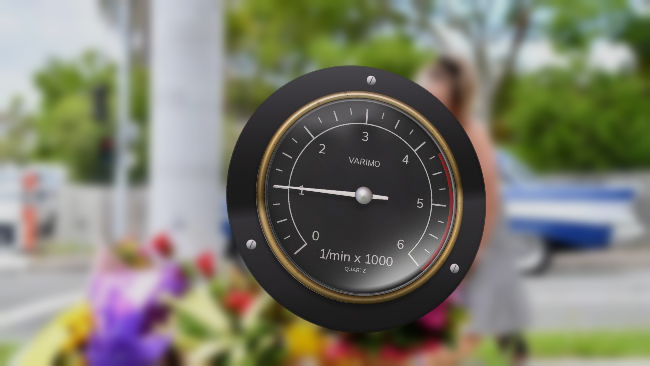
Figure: 1000 rpm
